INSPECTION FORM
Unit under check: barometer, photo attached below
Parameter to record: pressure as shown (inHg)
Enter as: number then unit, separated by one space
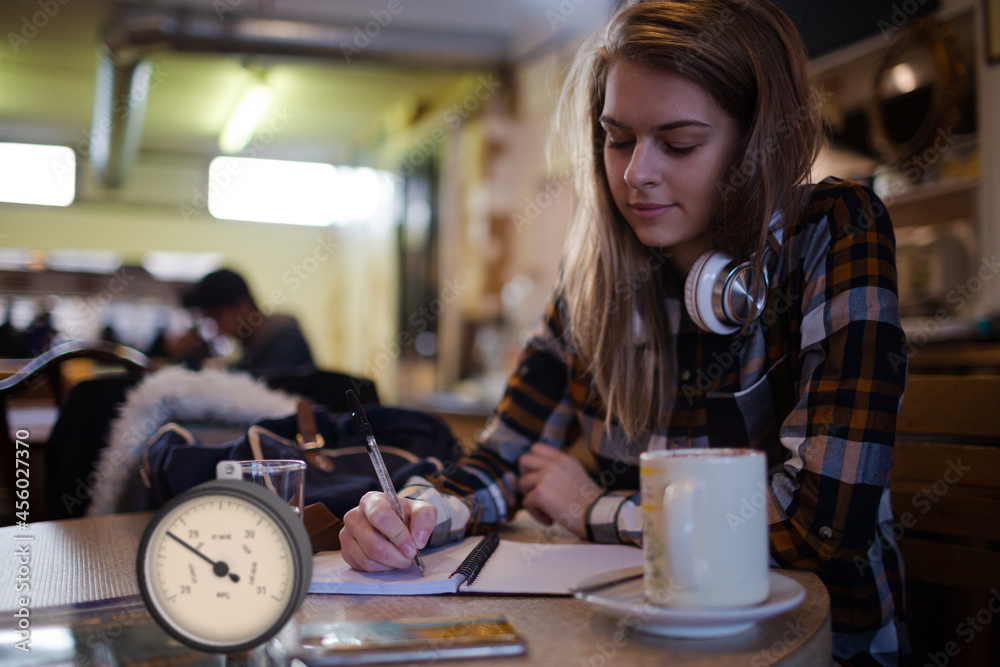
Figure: 28.8 inHg
